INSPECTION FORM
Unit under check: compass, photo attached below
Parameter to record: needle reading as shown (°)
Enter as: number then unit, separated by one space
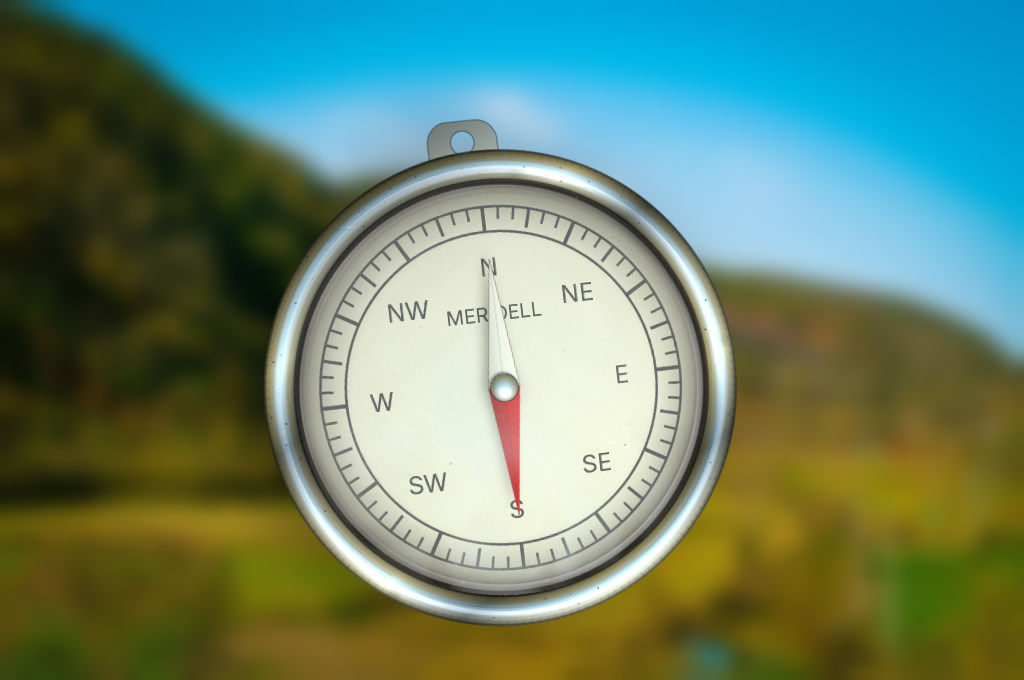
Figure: 180 °
